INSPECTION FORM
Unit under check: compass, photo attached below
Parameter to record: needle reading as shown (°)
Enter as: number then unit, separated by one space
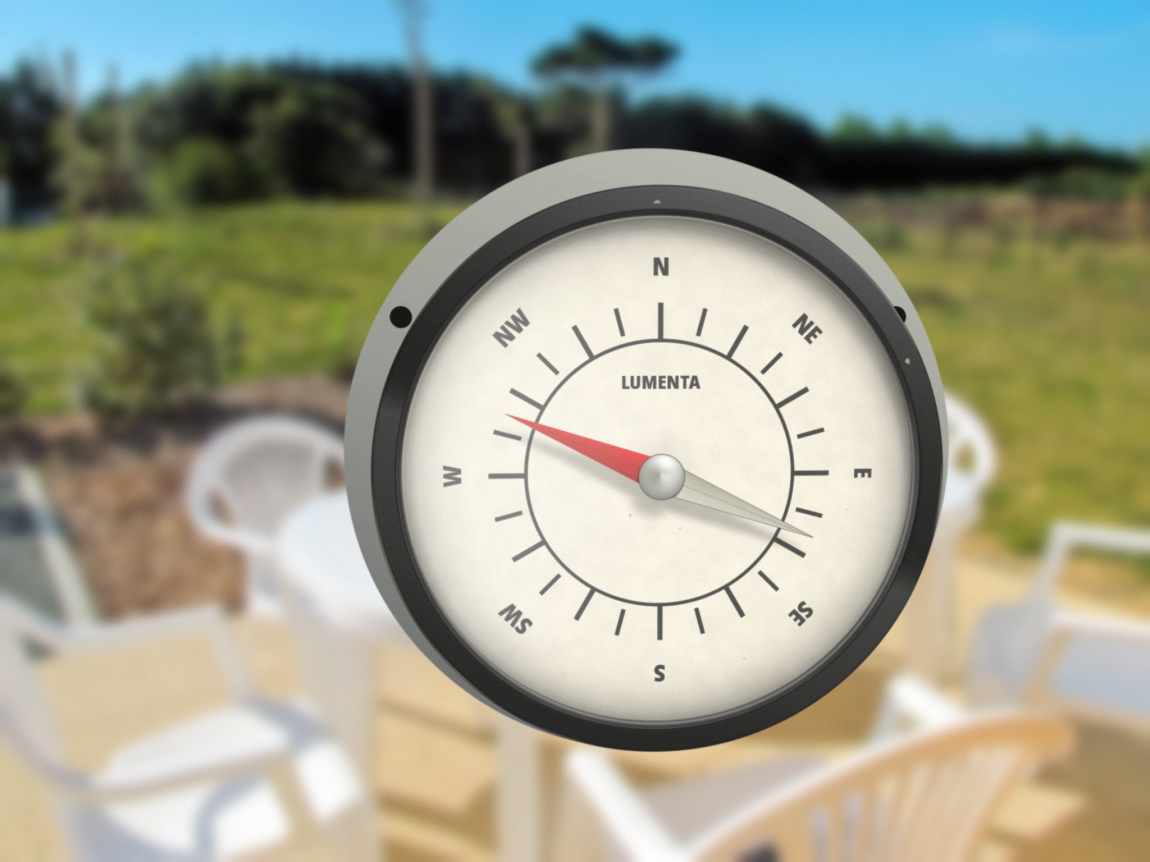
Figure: 292.5 °
